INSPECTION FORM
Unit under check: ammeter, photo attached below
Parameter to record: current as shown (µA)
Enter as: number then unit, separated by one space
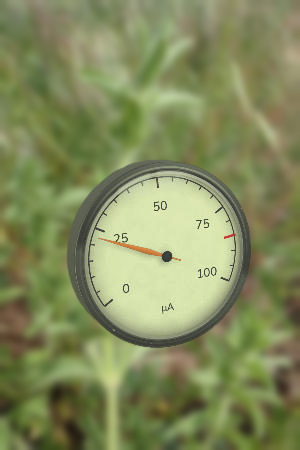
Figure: 22.5 µA
